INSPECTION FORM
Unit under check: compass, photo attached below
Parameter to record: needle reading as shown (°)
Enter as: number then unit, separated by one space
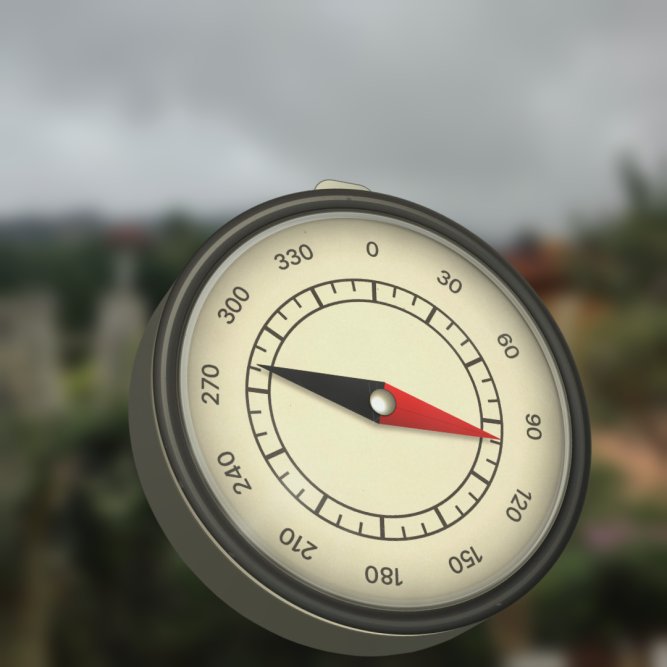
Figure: 100 °
